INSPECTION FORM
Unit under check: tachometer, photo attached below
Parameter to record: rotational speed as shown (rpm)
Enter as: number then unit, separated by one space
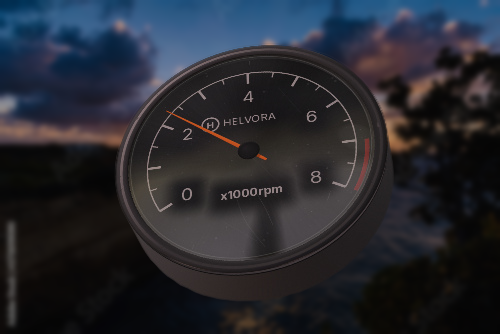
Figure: 2250 rpm
